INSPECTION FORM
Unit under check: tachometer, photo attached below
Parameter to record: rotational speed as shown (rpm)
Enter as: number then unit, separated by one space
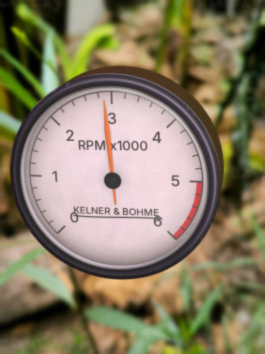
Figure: 2900 rpm
